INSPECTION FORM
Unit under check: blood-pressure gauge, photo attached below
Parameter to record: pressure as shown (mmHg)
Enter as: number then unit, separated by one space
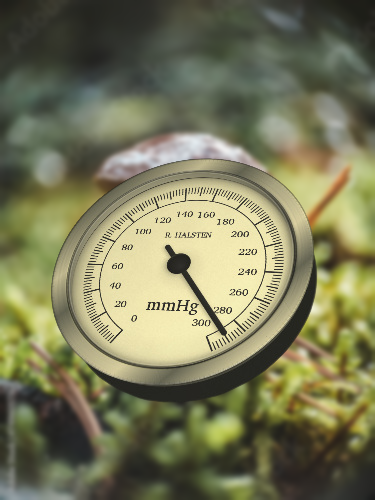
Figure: 290 mmHg
